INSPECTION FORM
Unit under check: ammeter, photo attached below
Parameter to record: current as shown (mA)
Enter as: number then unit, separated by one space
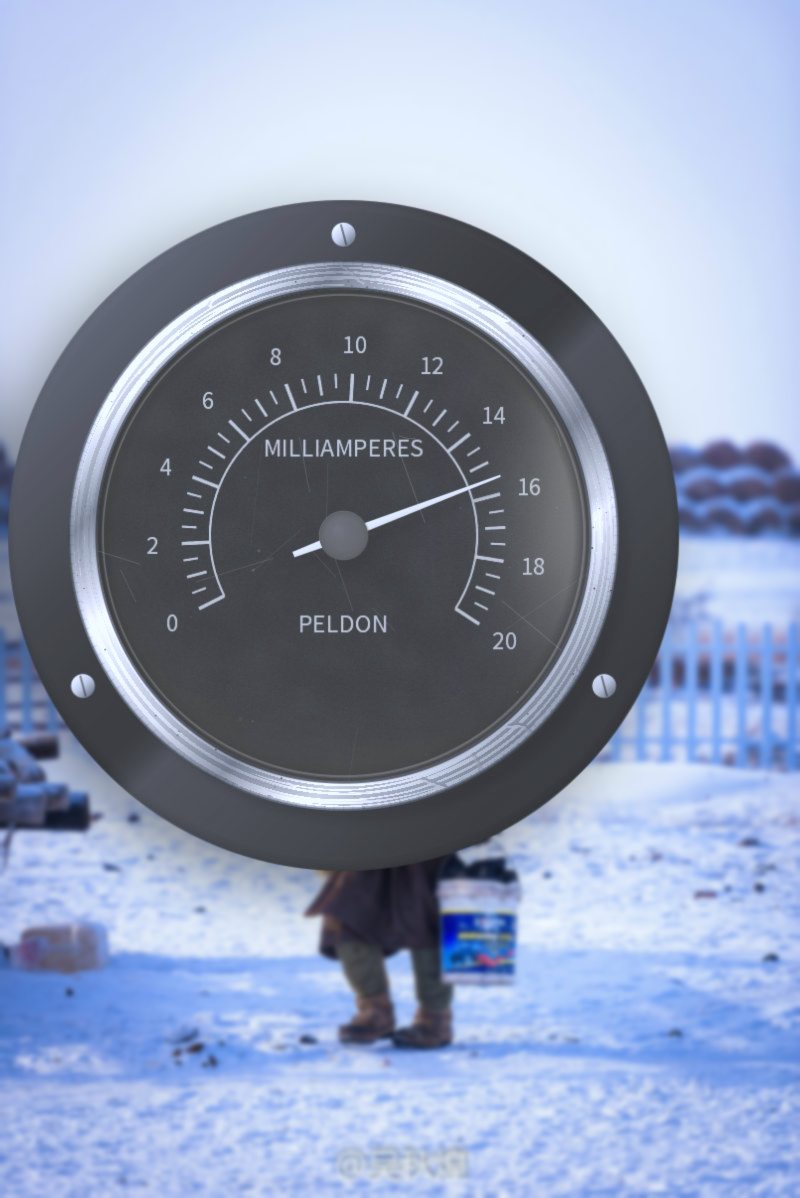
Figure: 15.5 mA
